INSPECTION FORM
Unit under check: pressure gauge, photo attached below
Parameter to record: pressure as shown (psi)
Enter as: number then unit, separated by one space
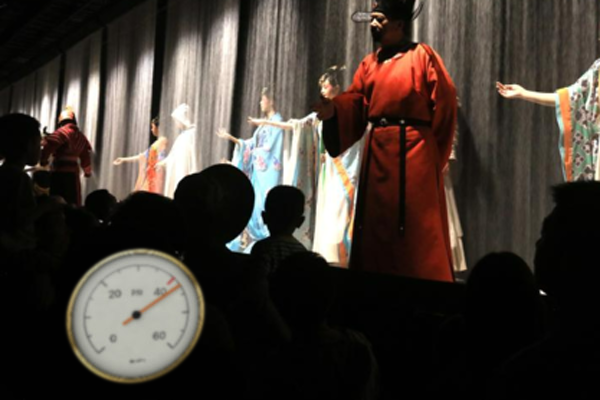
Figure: 42.5 psi
